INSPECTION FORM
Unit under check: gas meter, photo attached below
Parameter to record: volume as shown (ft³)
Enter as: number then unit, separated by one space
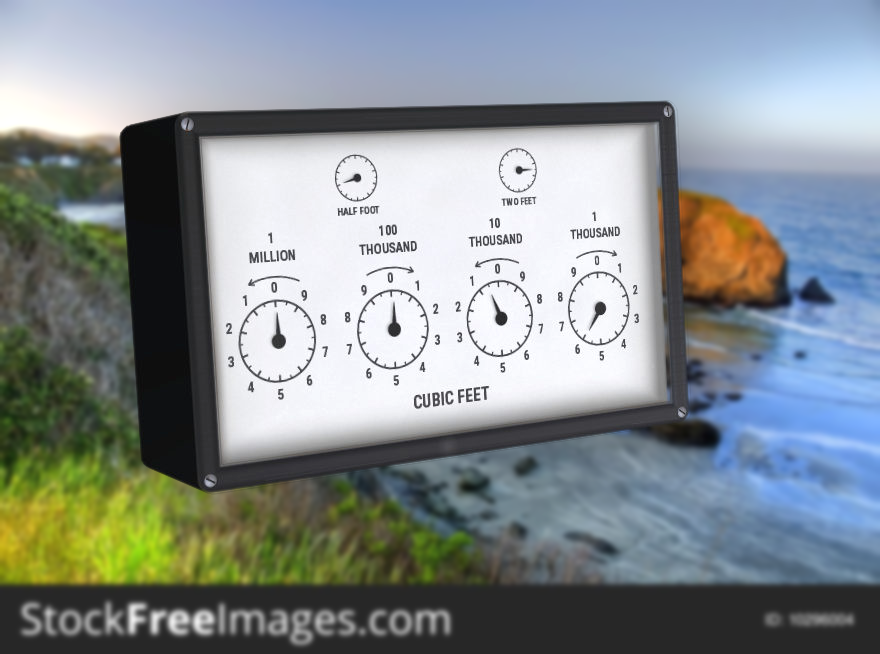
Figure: 600 ft³
